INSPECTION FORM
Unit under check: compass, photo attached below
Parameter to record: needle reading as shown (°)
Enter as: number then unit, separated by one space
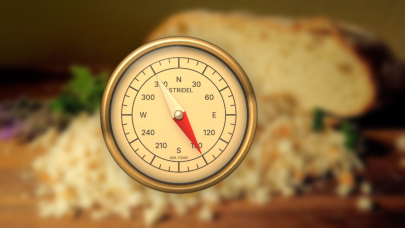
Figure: 150 °
